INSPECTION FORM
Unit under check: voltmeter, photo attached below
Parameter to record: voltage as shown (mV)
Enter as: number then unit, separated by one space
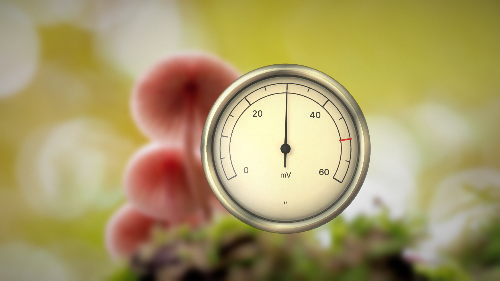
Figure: 30 mV
